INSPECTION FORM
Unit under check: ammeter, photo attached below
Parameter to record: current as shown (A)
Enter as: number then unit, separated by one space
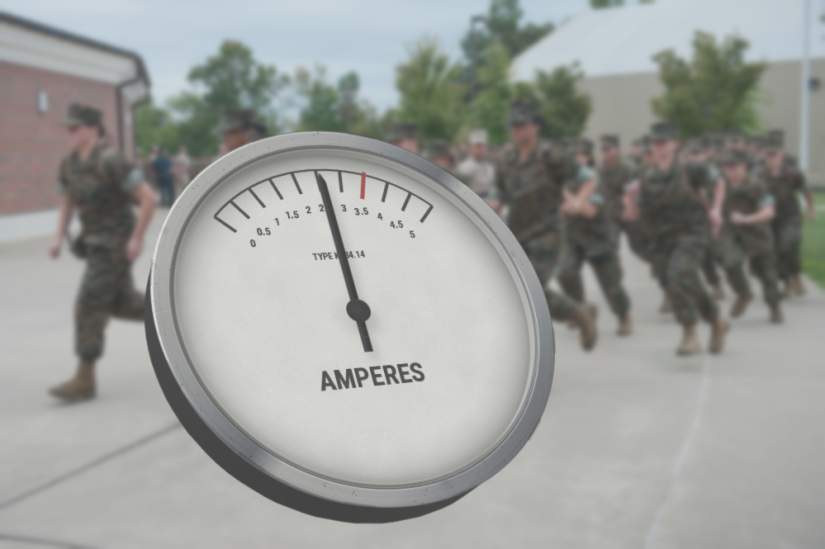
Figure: 2.5 A
